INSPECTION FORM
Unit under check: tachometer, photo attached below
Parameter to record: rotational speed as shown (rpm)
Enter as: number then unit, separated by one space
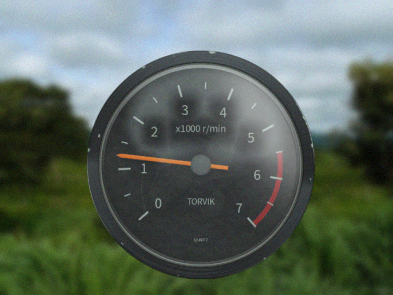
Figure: 1250 rpm
